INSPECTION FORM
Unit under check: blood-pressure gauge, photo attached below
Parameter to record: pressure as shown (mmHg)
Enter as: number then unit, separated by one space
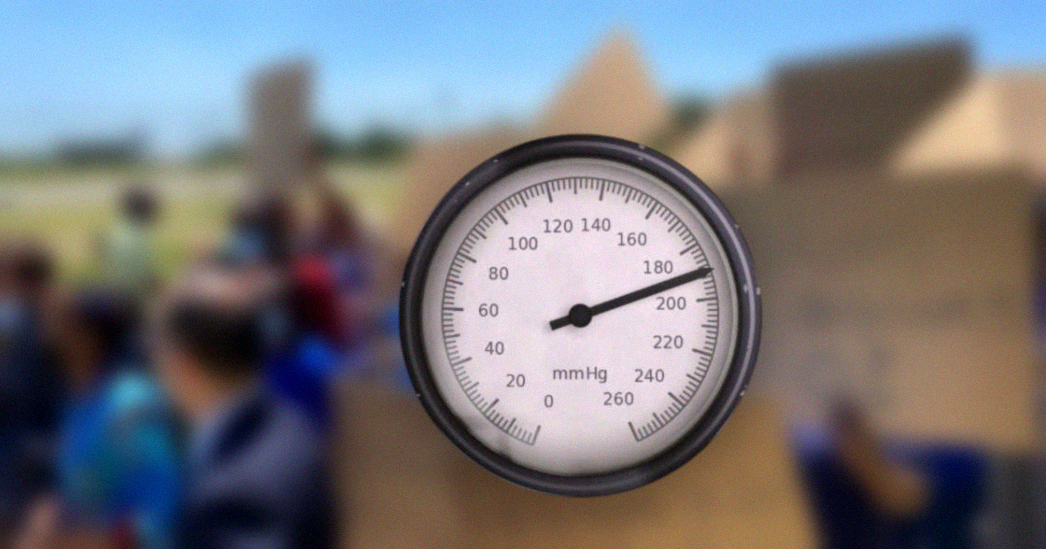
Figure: 190 mmHg
